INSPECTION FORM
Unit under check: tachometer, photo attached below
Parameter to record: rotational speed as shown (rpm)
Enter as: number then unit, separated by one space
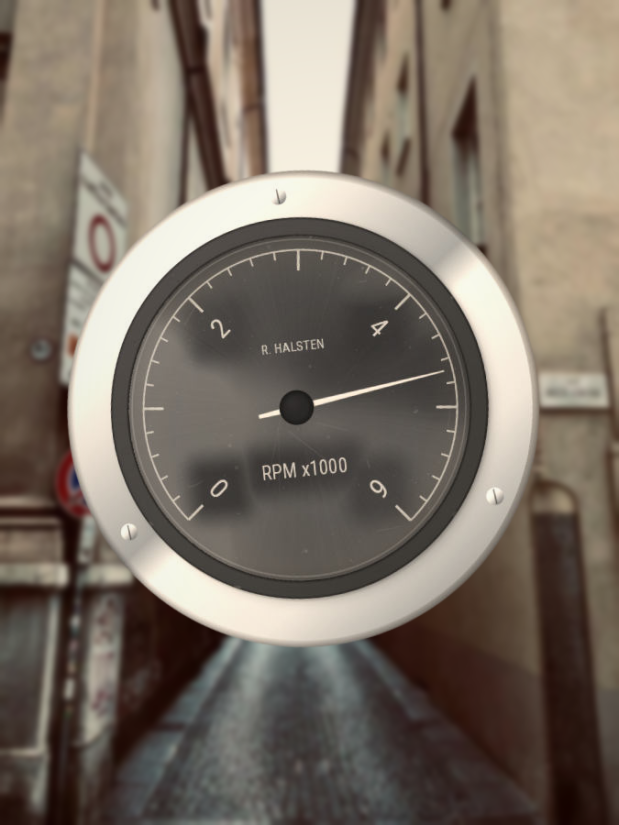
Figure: 4700 rpm
